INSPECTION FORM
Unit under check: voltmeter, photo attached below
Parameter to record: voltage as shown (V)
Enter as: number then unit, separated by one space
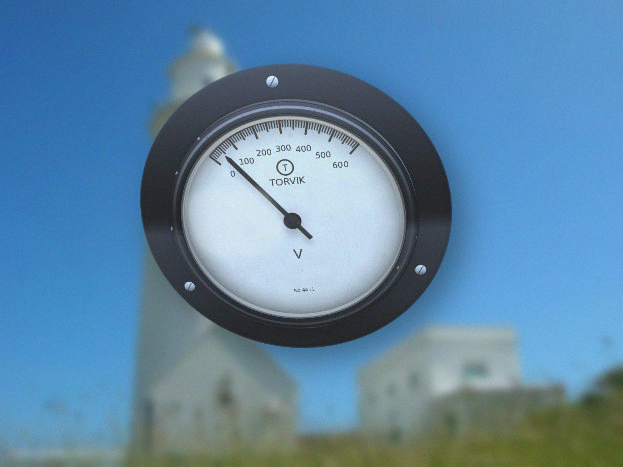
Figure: 50 V
